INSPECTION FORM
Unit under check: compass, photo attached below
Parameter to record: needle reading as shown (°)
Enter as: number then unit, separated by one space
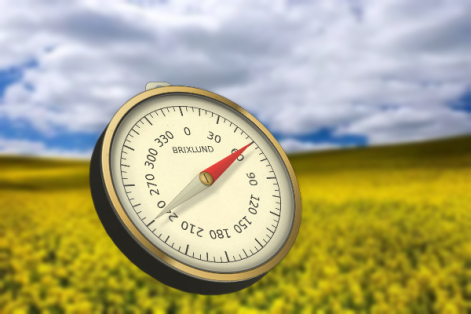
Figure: 60 °
